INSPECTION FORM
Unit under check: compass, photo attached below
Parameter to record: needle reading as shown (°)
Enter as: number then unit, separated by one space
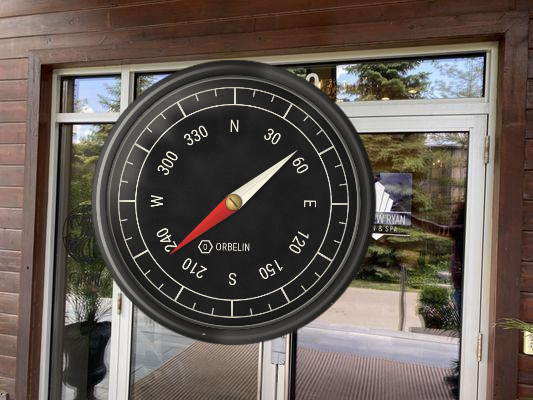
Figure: 230 °
